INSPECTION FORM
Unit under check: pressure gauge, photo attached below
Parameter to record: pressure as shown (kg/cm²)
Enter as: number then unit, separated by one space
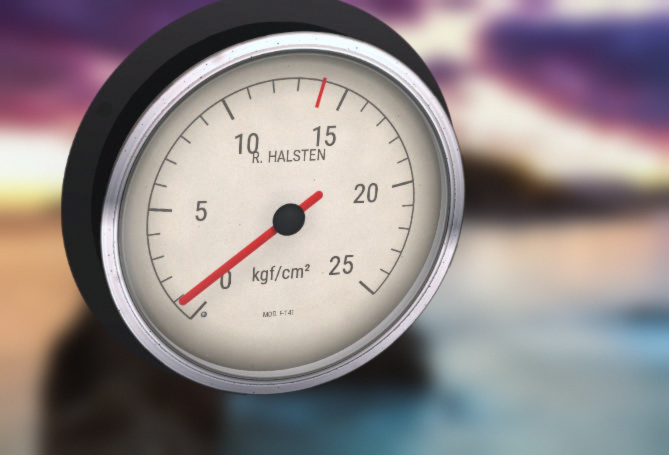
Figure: 1 kg/cm²
